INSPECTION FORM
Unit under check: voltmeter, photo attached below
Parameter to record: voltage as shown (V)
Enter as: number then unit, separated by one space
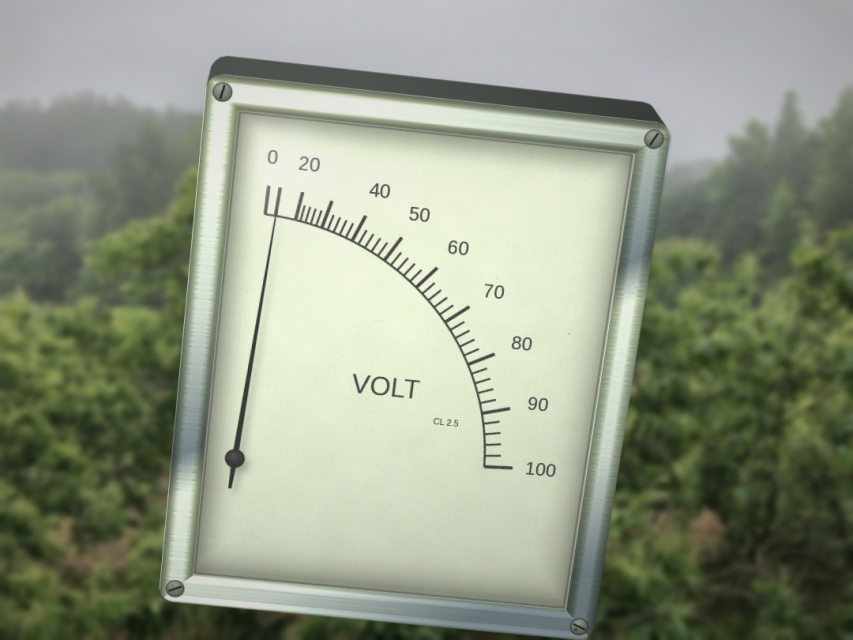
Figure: 10 V
